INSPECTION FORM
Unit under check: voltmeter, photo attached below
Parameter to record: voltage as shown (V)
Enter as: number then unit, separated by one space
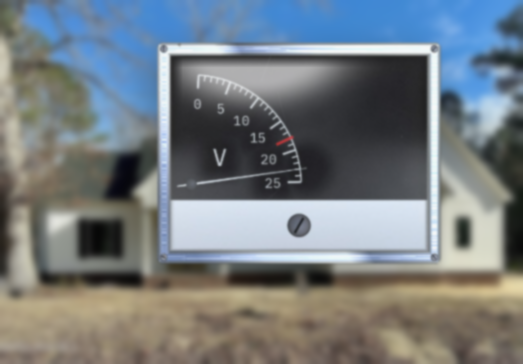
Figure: 23 V
